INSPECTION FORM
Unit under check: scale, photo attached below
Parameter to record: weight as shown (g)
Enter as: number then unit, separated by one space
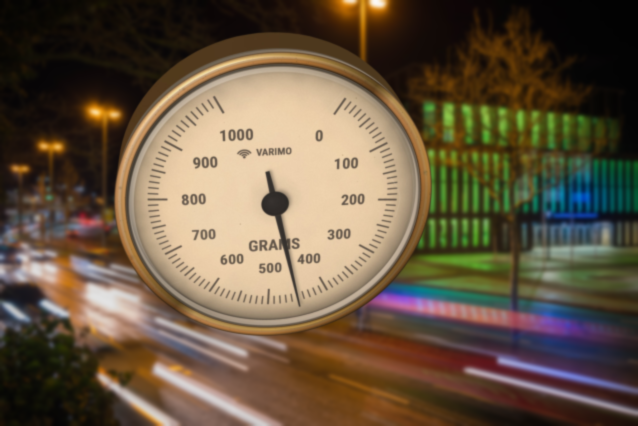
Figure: 450 g
